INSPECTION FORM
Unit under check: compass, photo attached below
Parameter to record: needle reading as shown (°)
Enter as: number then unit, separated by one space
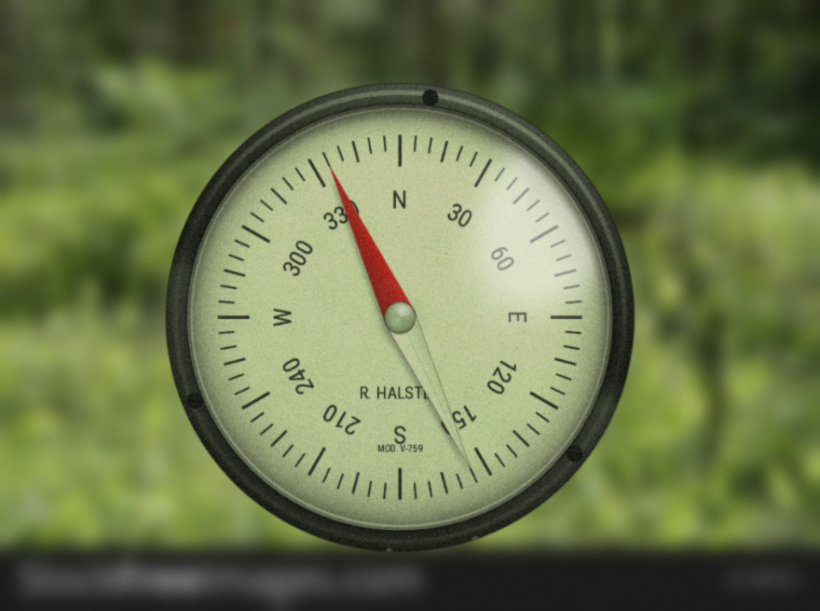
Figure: 335 °
